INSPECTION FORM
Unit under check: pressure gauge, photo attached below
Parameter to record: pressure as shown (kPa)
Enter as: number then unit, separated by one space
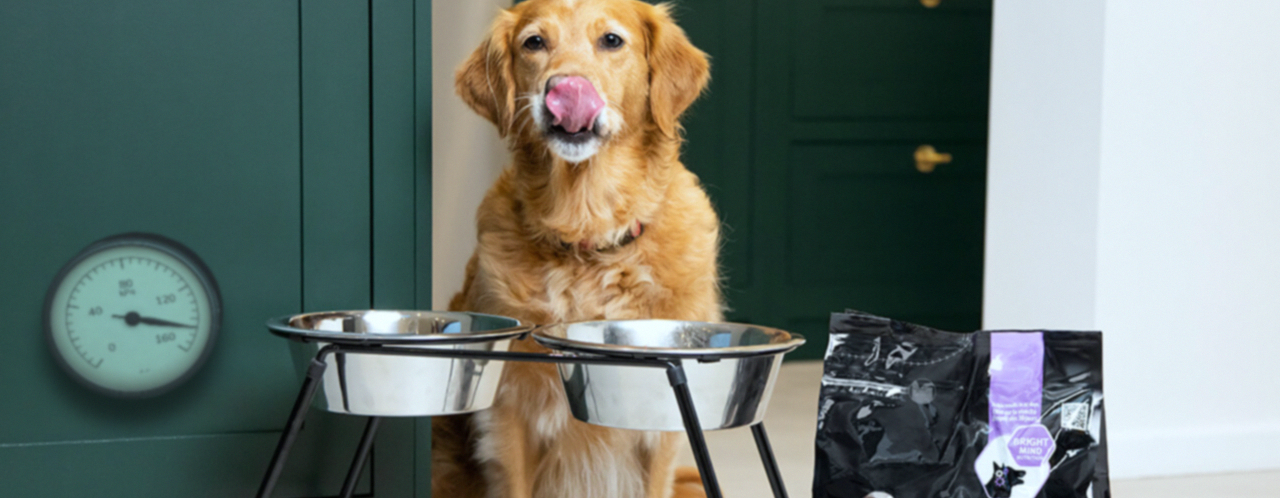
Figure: 145 kPa
